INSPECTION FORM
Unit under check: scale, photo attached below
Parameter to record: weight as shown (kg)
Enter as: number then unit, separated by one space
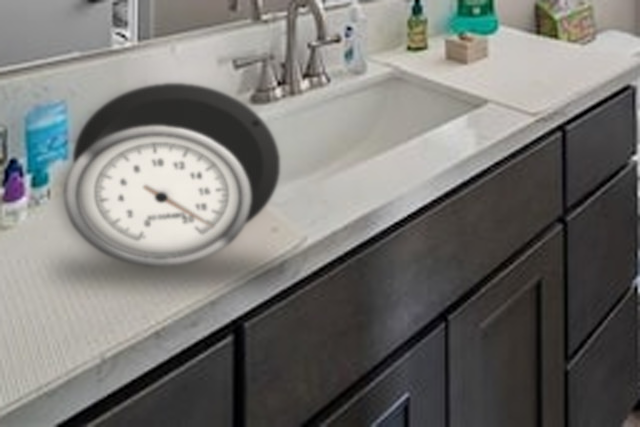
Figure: 19 kg
